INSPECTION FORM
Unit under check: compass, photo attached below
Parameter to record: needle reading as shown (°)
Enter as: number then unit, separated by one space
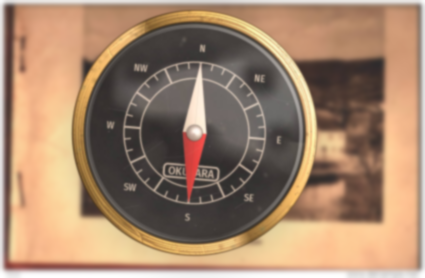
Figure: 180 °
